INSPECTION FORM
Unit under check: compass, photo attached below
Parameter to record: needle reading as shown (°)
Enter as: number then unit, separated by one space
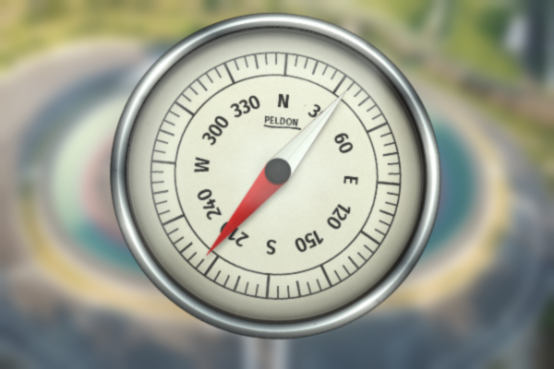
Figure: 215 °
